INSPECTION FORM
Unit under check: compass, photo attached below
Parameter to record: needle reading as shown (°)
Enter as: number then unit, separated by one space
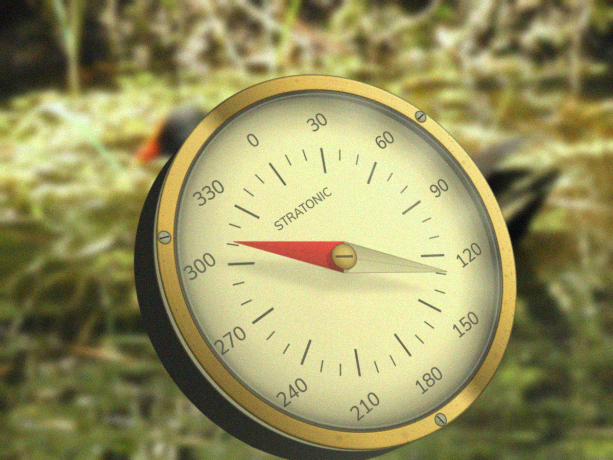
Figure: 310 °
